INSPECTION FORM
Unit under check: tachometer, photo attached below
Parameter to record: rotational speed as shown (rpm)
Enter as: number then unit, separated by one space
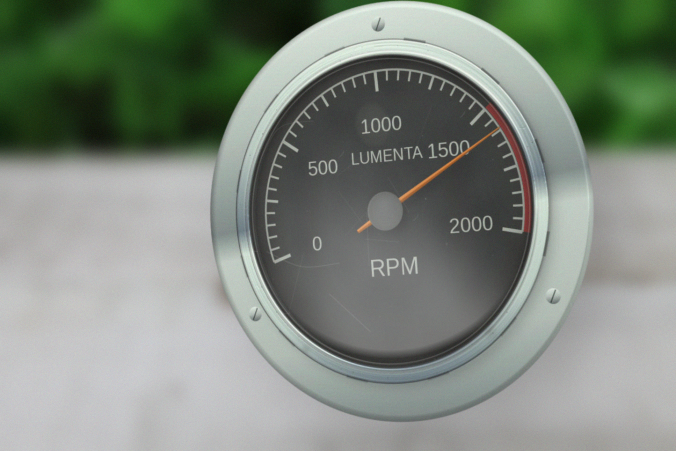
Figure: 1600 rpm
